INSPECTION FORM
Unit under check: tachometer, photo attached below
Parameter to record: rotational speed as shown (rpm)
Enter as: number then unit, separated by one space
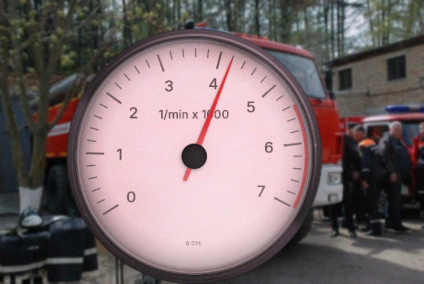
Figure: 4200 rpm
